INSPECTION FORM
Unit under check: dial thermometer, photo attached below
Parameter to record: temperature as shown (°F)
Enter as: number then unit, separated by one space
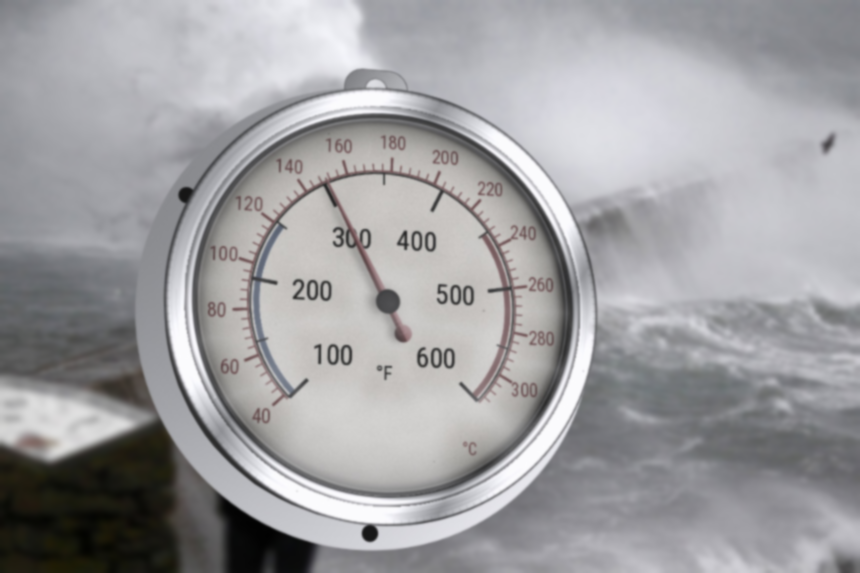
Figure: 300 °F
